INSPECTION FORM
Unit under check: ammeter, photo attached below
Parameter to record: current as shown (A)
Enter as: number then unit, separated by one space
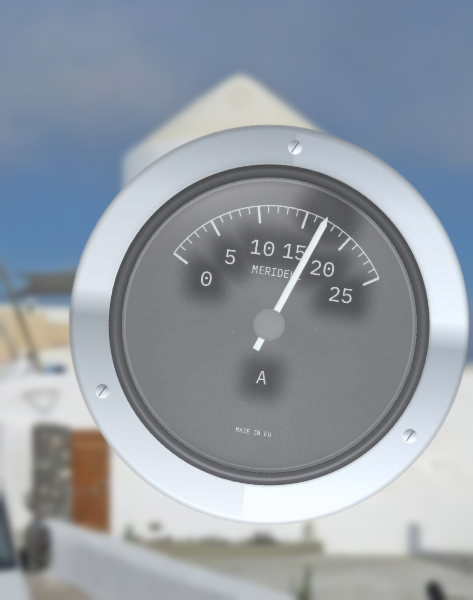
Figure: 17 A
